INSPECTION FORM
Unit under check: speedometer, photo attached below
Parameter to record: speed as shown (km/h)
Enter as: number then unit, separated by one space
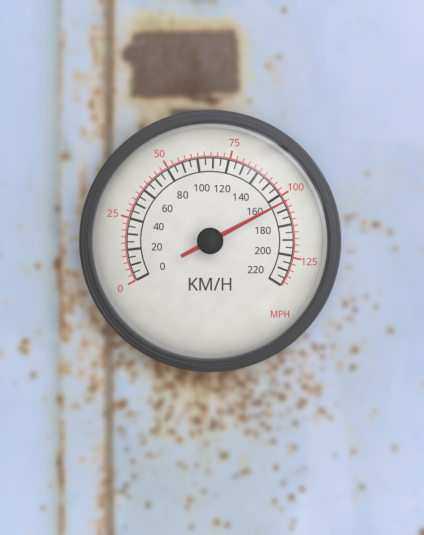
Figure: 165 km/h
